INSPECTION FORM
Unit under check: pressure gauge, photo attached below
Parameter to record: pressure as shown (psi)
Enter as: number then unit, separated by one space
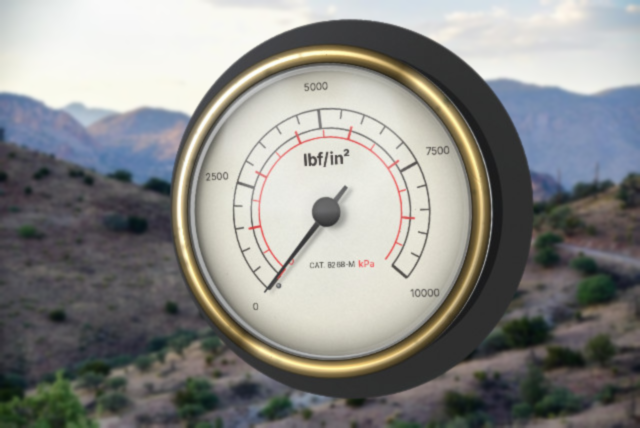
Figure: 0 psi
